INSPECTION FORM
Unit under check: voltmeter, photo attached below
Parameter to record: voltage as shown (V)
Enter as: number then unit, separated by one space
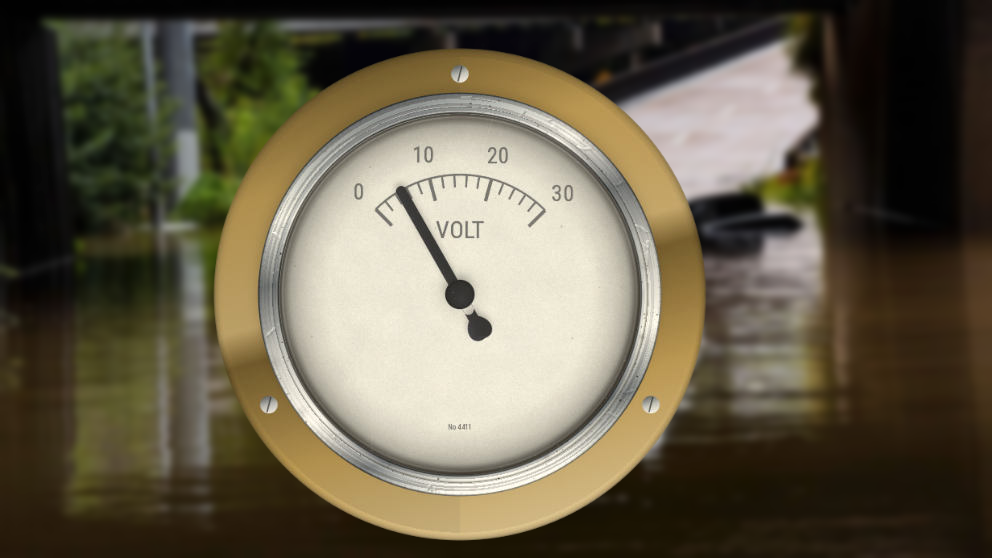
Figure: 5 V
